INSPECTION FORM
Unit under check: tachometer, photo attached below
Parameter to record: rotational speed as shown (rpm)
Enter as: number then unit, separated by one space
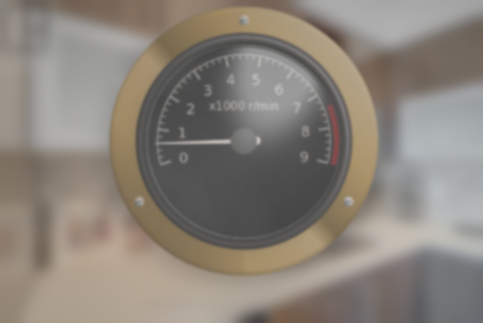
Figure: 600 rpm
